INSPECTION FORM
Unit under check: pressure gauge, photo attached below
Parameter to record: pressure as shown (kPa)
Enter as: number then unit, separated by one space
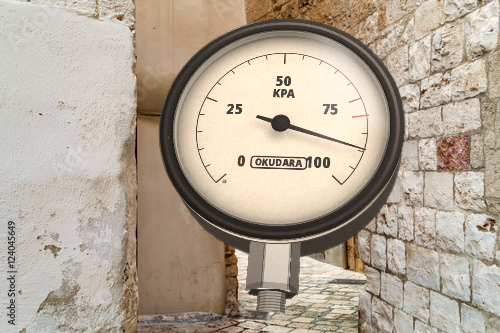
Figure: 90 kPa
